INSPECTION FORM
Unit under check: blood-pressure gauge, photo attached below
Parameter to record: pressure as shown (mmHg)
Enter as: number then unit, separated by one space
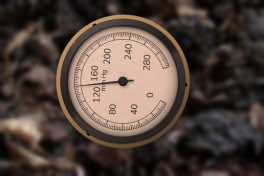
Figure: 140 mmHg
